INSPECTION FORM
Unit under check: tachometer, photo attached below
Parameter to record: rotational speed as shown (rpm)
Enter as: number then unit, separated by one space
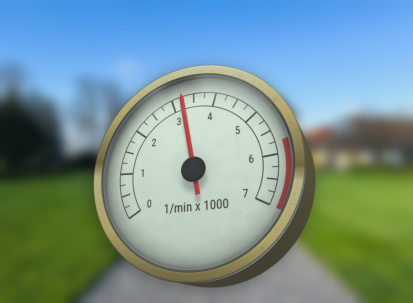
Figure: 3250 rpm
